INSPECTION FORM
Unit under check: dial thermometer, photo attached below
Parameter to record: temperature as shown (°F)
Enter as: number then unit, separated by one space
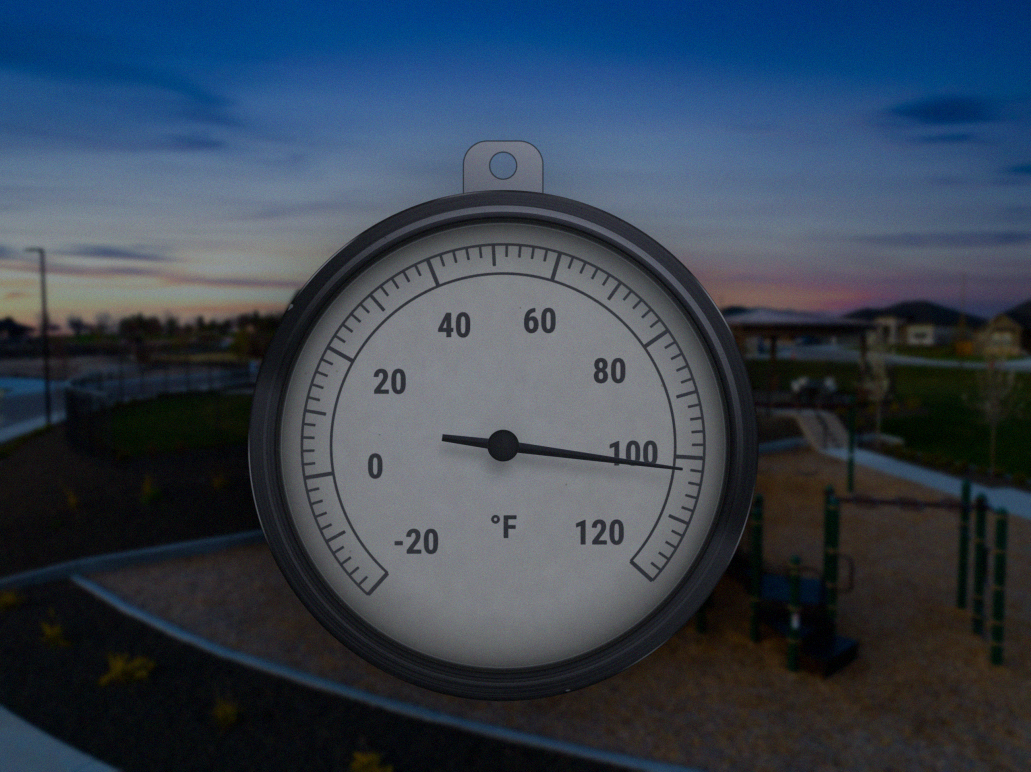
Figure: 102 °F
